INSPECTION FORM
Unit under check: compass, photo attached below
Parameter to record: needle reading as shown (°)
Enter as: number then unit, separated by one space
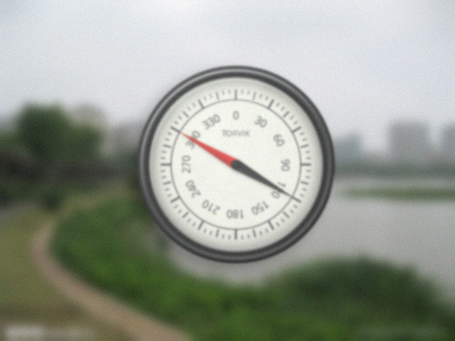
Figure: 300 °
